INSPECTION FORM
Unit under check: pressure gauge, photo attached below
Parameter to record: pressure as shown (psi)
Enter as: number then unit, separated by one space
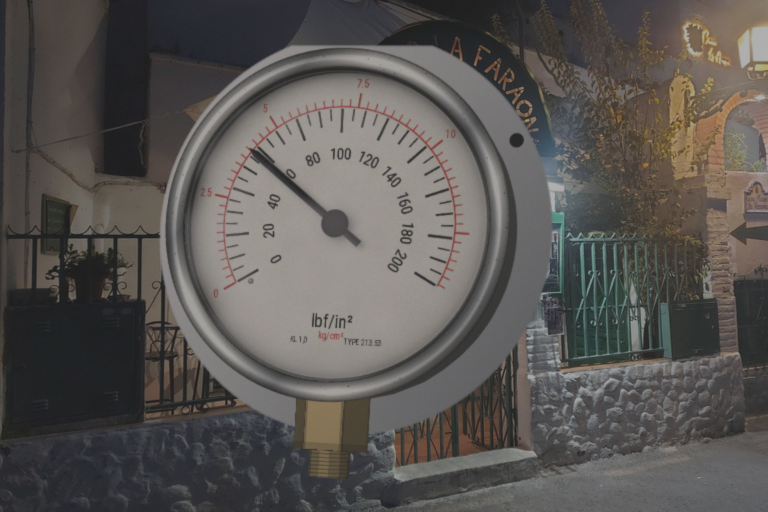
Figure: 57.5 psi
